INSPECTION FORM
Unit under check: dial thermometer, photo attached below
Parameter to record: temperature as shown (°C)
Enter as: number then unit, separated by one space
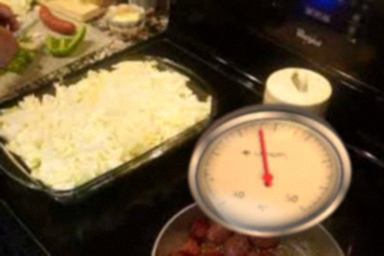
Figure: 6 °C
